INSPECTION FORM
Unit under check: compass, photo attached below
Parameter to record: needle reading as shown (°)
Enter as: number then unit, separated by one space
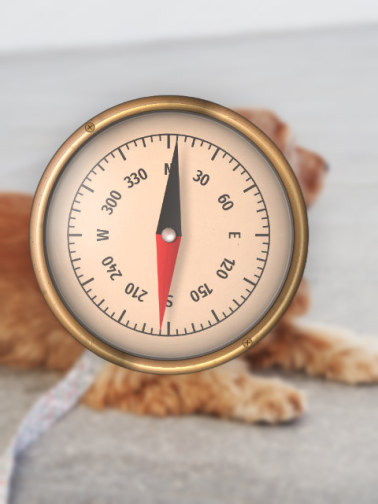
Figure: 185 °
